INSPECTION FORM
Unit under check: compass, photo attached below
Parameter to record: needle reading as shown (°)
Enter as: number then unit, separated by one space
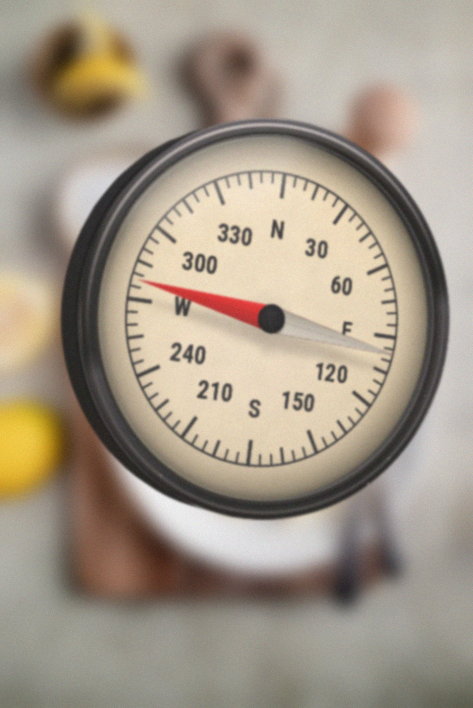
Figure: 277.5 °
